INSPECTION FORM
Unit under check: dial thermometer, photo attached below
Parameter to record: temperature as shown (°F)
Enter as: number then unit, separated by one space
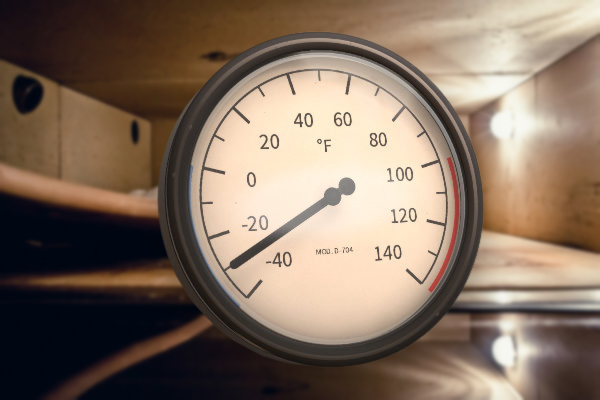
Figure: -30 °F
